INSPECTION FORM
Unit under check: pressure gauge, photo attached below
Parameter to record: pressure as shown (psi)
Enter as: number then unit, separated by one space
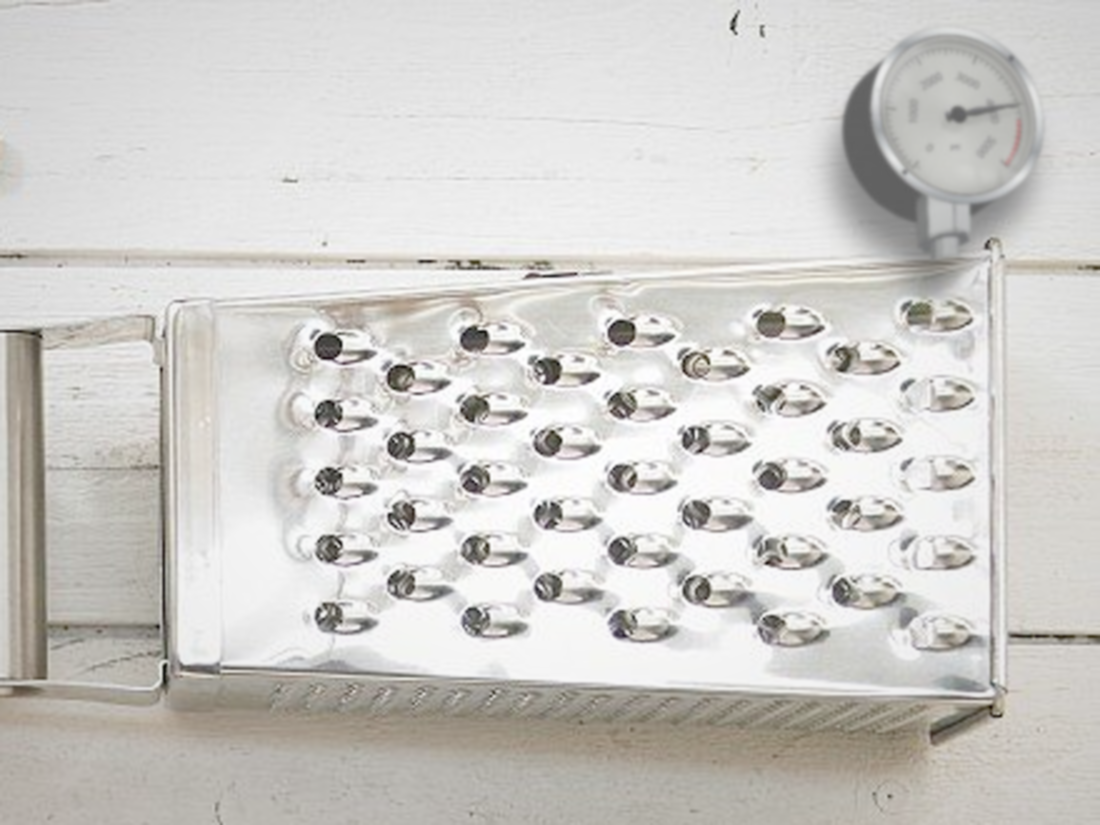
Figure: 4000 psi
